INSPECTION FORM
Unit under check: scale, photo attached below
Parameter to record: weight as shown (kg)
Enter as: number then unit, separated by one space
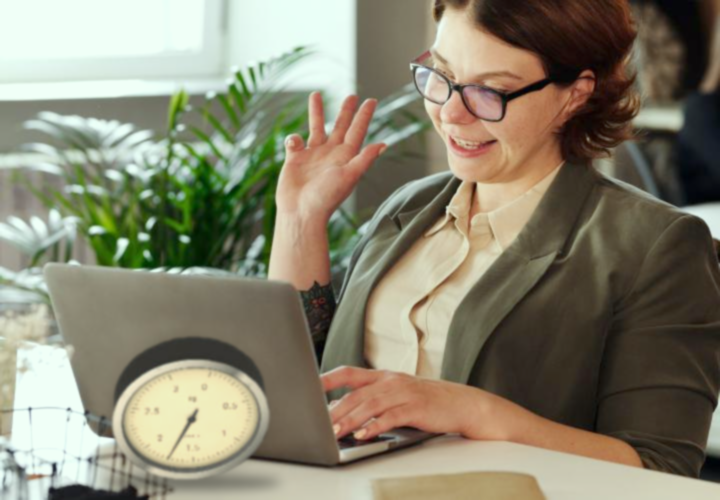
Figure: 1.75 kg
